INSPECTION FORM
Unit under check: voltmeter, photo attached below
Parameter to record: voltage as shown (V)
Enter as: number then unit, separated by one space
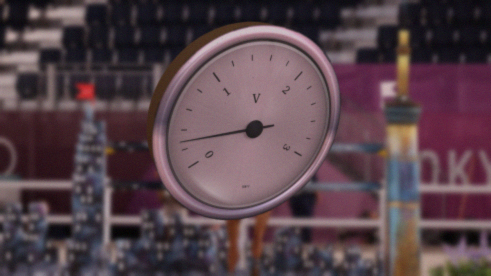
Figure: 0.3 V
